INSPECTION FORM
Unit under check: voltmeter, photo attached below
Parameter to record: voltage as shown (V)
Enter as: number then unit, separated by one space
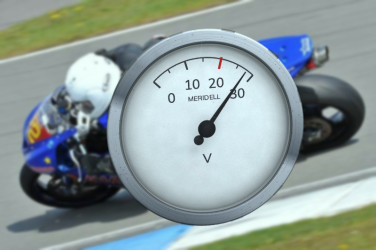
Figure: 27.5 V
